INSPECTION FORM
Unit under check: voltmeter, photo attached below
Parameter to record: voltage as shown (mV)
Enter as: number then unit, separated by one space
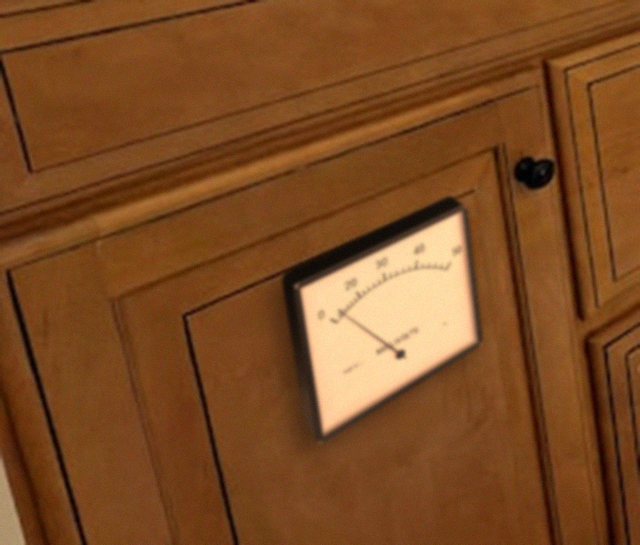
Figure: 10 mV
